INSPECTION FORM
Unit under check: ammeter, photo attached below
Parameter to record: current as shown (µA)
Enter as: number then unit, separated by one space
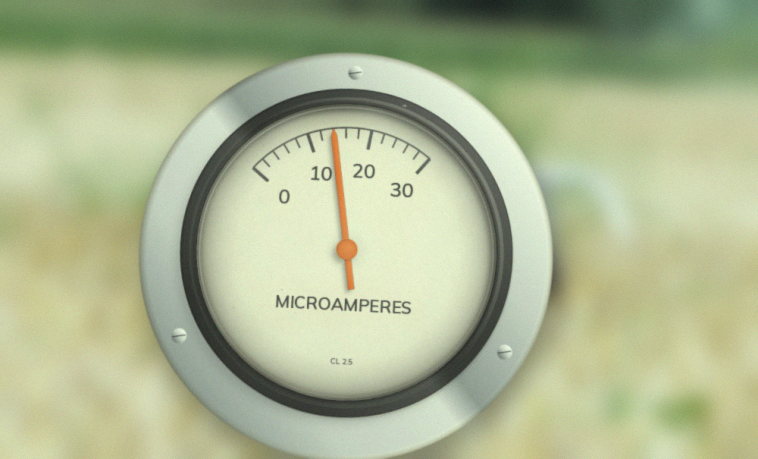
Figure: 14 µA
